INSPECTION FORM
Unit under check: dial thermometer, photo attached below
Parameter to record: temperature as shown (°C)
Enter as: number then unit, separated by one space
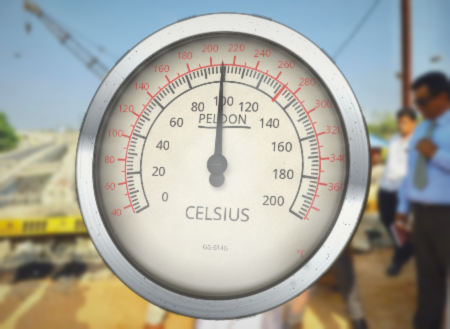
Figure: 100 °C
